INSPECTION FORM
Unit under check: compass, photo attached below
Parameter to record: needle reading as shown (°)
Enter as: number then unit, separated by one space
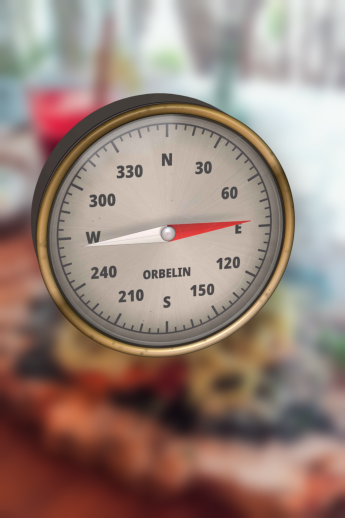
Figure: 85 °
